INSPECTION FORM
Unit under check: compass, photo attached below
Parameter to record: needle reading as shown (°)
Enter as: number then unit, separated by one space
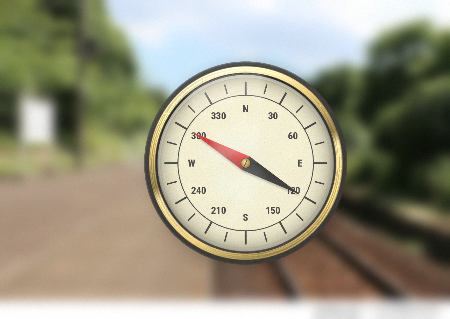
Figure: 300 °
